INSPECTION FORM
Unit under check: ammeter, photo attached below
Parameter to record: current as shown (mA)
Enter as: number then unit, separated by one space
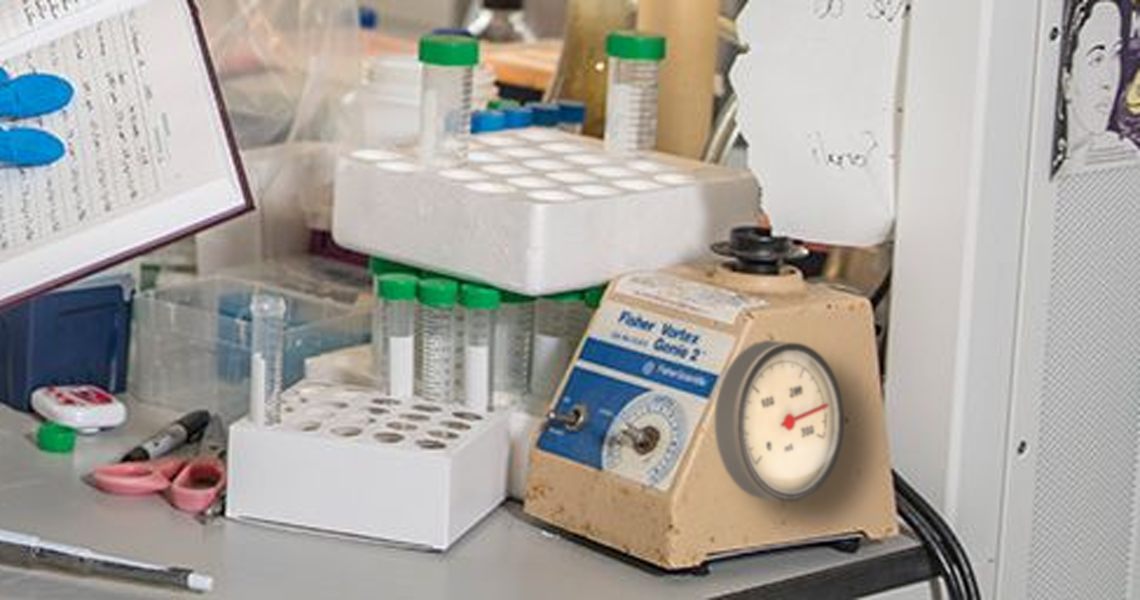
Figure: 260 mA
